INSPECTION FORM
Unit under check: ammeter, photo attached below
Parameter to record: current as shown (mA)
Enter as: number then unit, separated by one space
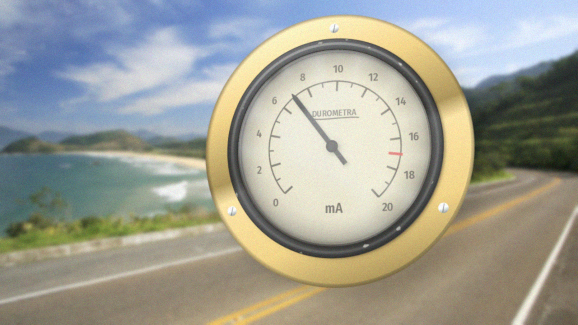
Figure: 7 mA
